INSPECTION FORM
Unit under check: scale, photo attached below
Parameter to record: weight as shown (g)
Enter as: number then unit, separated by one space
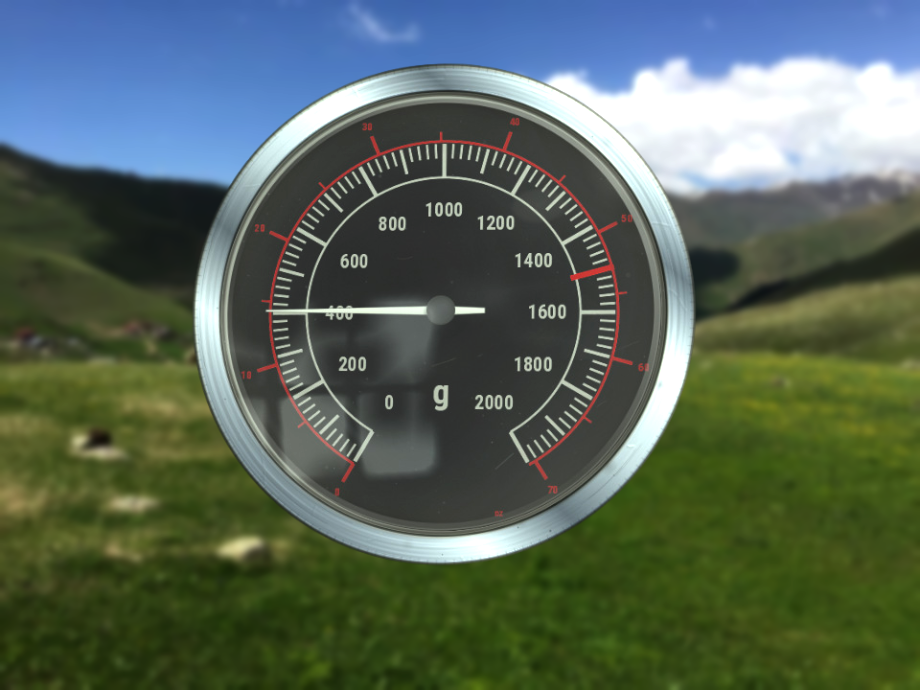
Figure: 400 g
